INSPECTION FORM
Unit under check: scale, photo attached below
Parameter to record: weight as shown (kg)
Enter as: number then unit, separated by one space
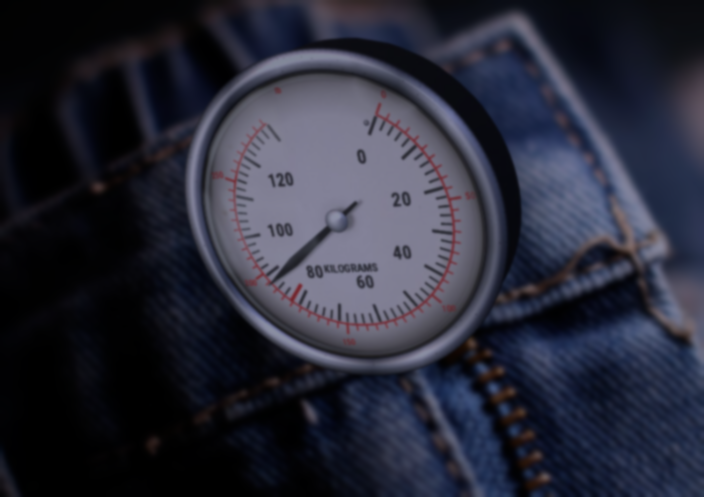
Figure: 88 kg
